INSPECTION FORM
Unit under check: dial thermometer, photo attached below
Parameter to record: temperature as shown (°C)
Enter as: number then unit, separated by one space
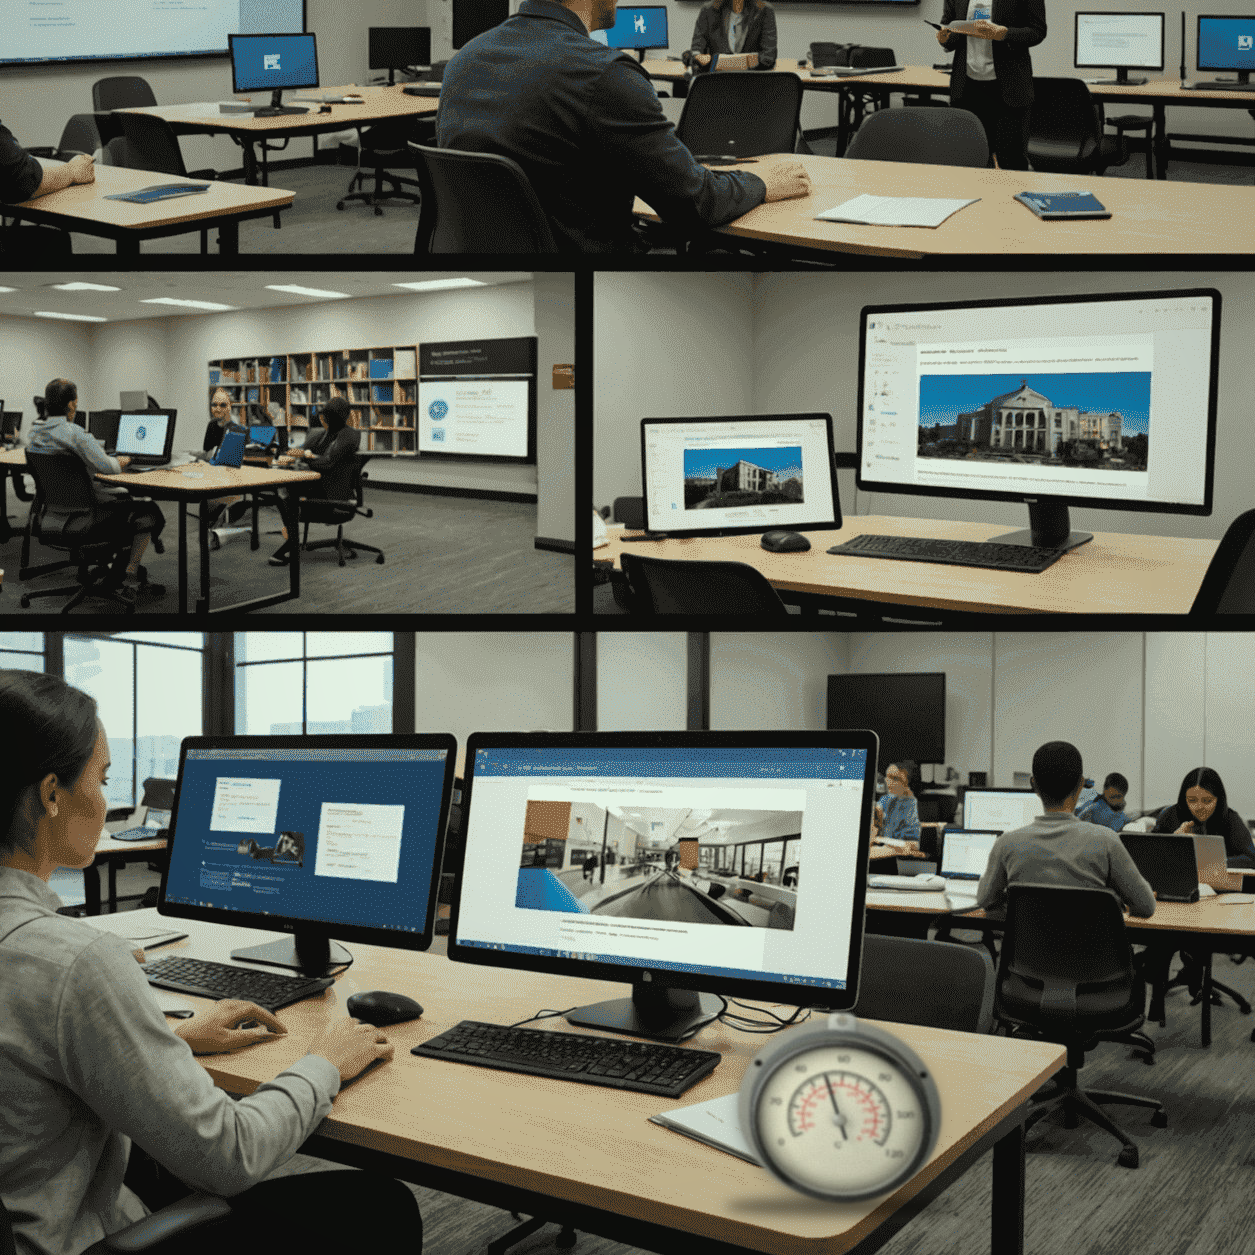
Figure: 50 °C
